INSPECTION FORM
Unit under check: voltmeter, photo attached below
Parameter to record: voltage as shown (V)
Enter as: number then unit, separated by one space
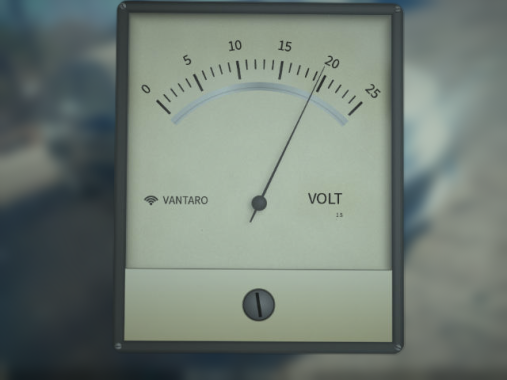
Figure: 19.5 V
